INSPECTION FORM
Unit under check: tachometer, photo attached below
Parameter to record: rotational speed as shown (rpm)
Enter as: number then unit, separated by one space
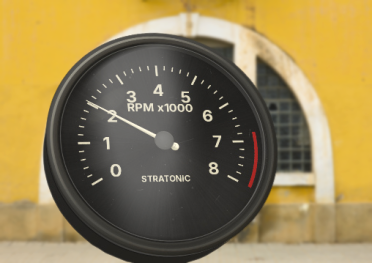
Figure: 2000 rpm
